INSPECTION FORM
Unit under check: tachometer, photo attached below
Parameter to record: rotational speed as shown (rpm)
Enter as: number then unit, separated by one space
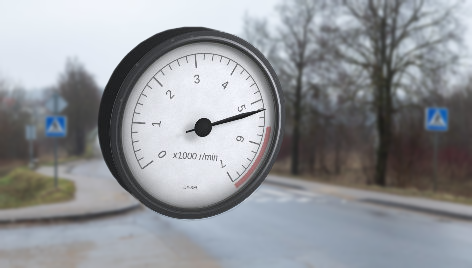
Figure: 5200 rpm
